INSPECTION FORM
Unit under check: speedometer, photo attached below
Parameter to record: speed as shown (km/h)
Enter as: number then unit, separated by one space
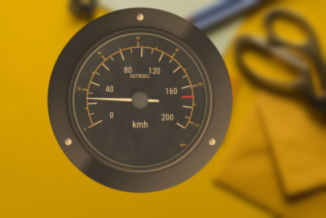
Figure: 25 km/h
